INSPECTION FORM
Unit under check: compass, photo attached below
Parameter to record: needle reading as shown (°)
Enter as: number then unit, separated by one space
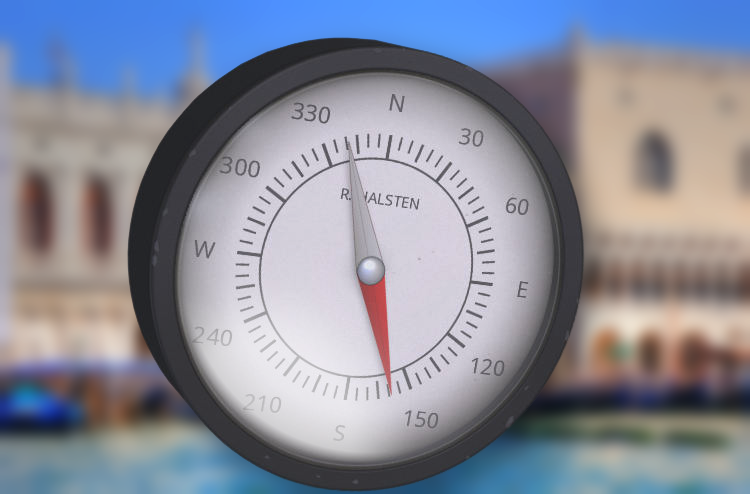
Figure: 160 °
